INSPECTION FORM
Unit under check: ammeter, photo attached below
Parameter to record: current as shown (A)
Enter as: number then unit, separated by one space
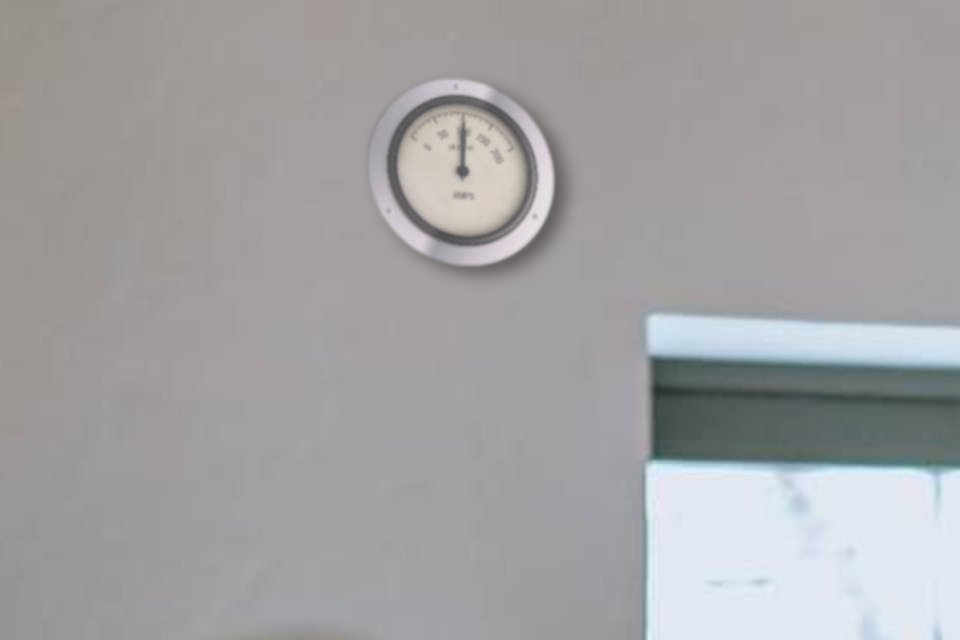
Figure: 100 A
